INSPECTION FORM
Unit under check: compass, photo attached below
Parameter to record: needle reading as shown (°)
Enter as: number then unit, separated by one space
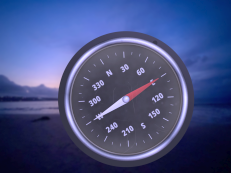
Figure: 90 °
